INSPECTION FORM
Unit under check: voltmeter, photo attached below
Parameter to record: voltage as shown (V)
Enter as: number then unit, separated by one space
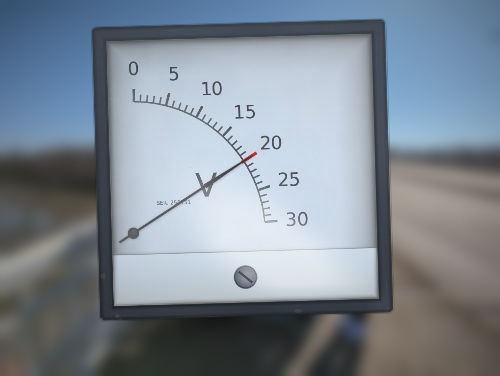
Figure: 20 V
